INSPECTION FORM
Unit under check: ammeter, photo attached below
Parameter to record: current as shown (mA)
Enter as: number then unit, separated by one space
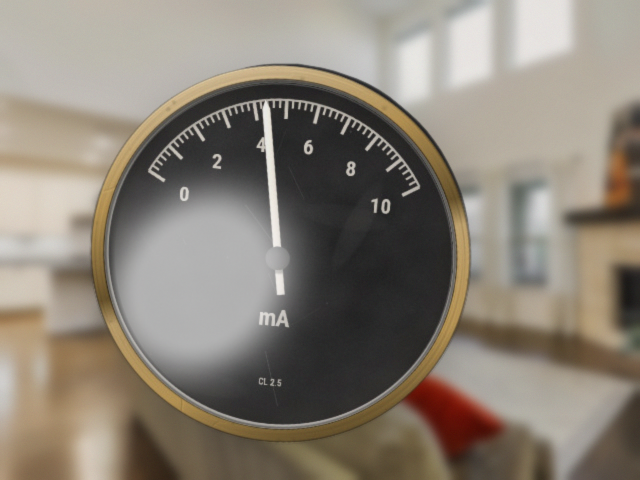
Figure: 4.4 mA
